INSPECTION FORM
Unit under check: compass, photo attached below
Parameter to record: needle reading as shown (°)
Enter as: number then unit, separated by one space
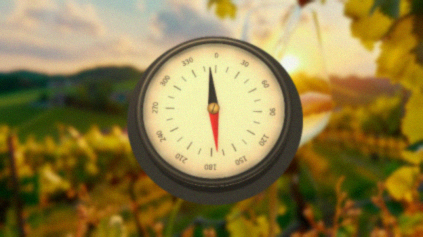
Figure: 172.5 °
